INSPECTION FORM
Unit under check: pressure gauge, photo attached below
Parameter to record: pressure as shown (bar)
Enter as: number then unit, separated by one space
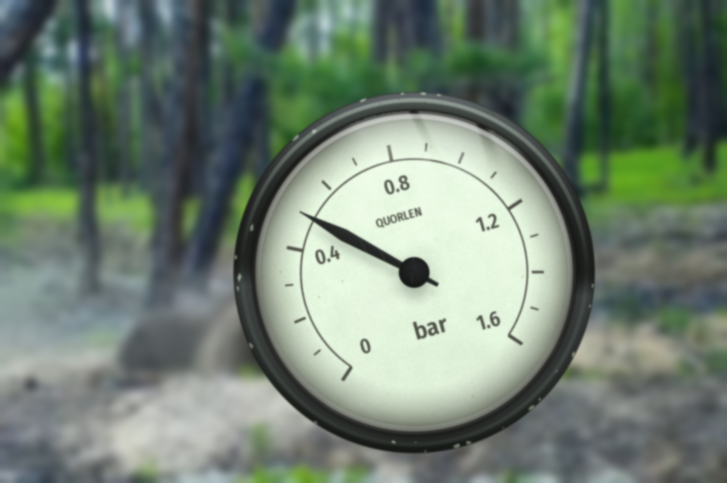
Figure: 0.5 bar
